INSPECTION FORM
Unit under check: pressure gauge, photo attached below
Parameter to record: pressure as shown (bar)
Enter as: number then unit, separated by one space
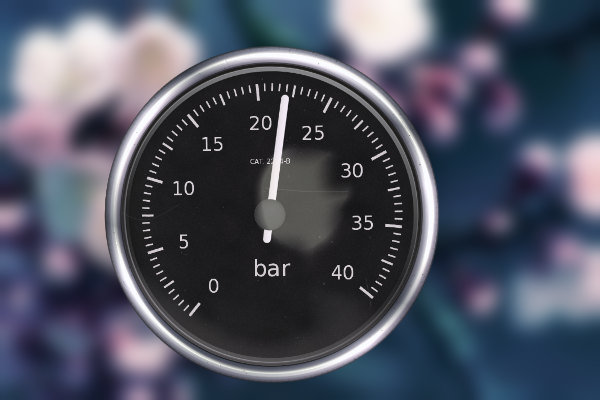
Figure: 22 bar
